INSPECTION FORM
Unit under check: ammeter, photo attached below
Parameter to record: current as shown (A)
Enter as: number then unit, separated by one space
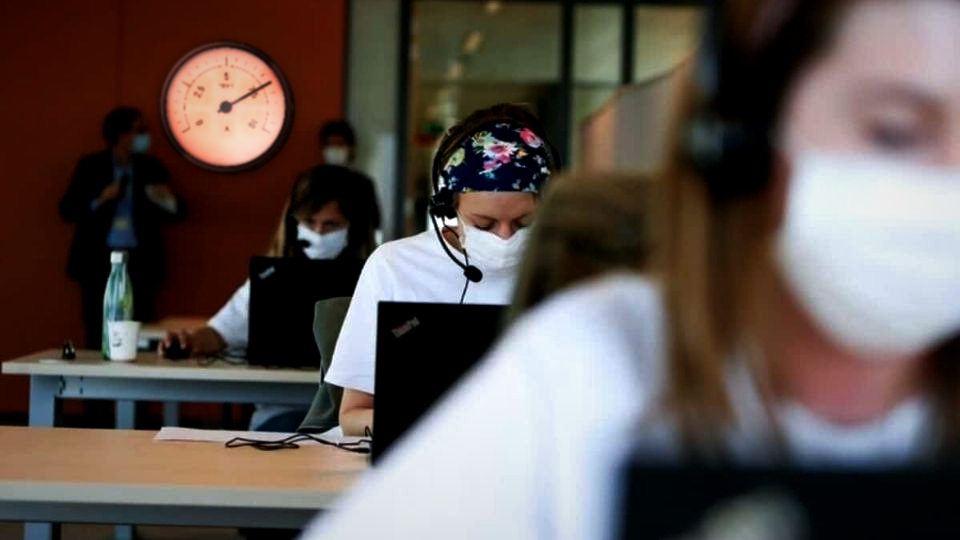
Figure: 7.5 A
